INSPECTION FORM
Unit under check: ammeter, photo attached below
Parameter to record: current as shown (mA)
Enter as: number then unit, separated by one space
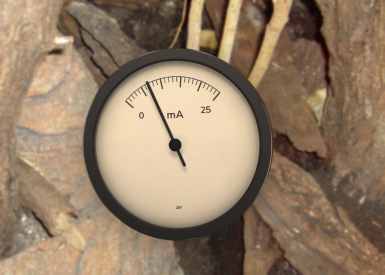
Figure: 7 mA
